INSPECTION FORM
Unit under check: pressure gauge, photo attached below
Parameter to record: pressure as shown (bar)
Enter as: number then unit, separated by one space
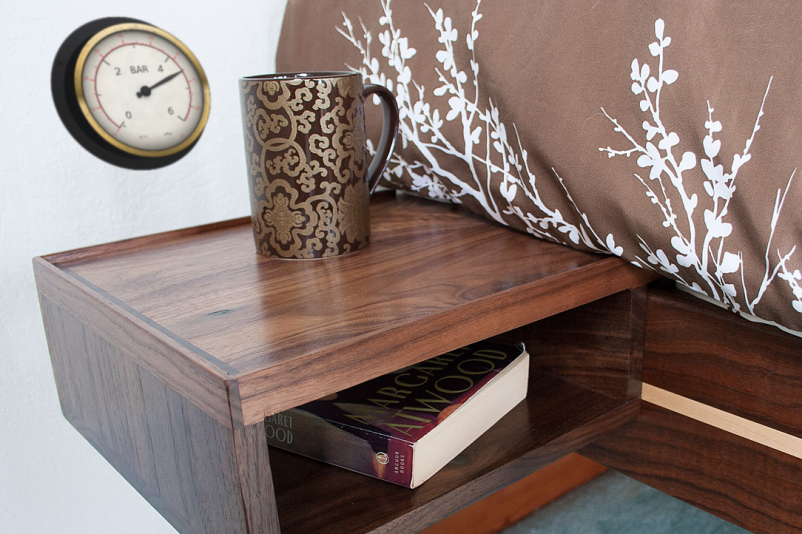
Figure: 4.5 bar
